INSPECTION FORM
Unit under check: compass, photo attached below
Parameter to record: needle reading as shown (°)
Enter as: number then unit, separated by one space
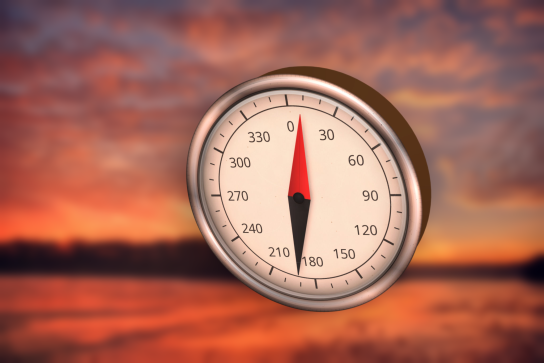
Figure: 10 °
